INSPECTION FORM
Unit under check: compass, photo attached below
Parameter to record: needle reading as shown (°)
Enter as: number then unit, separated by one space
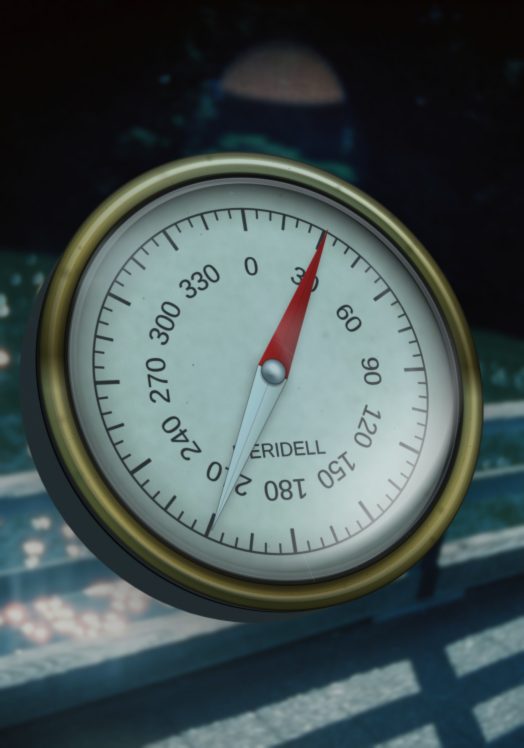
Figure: 30 °
